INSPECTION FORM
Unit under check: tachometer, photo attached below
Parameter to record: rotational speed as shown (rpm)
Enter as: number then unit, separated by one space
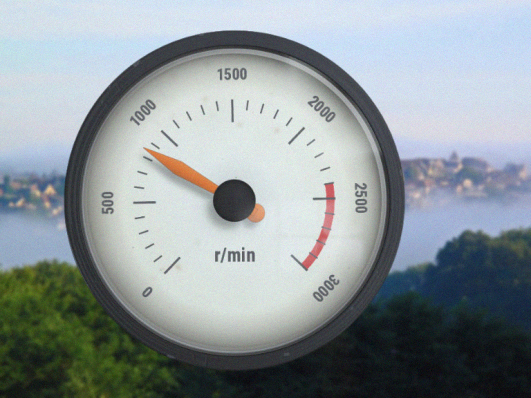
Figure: 850 rpm
